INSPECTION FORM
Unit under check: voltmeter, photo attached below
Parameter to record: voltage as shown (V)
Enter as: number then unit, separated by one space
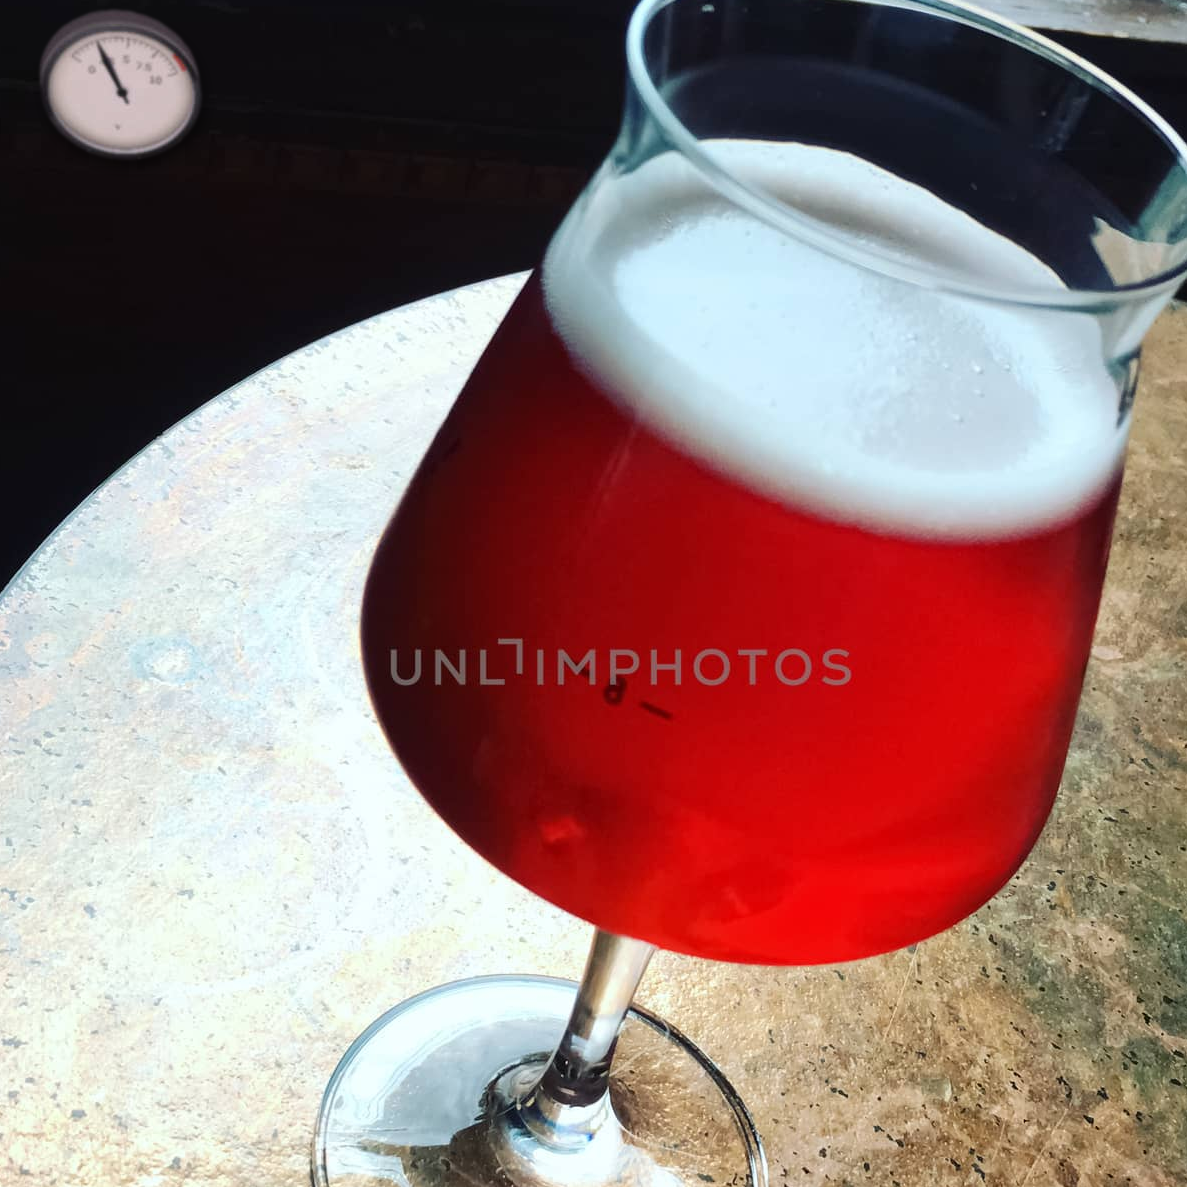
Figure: 2.5 V
